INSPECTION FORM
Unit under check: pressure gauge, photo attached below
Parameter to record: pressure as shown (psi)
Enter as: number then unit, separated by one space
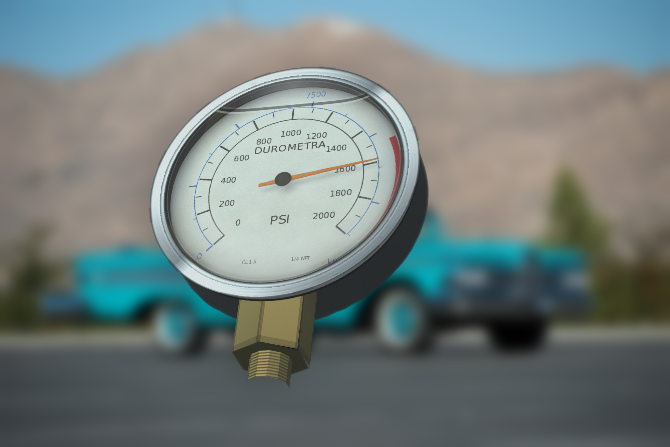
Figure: 1600 psi
